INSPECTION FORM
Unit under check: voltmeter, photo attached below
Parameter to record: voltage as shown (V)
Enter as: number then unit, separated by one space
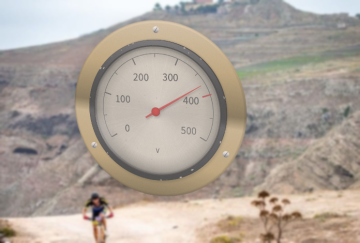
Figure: 375 V
